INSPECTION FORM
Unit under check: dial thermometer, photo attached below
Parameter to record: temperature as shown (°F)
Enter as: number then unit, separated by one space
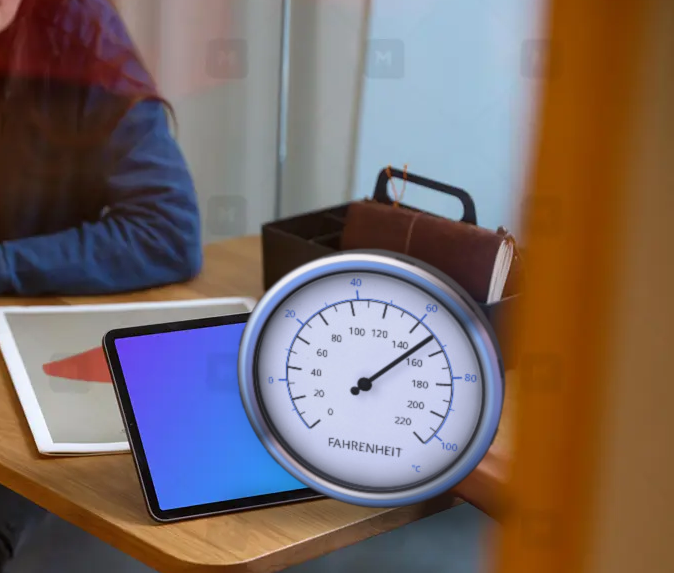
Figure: 150 °F
